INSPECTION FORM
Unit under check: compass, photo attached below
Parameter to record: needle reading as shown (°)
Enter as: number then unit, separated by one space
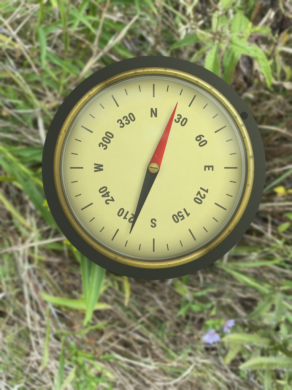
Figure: 20 °
